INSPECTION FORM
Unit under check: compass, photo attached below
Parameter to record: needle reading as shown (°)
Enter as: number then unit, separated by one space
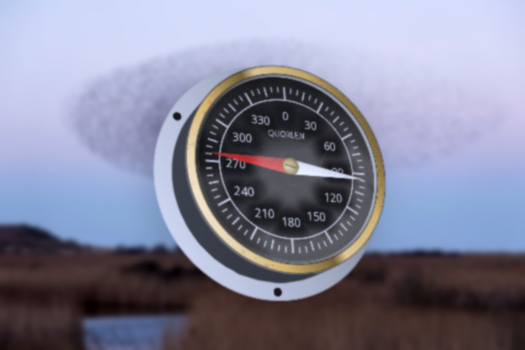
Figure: 275 °
